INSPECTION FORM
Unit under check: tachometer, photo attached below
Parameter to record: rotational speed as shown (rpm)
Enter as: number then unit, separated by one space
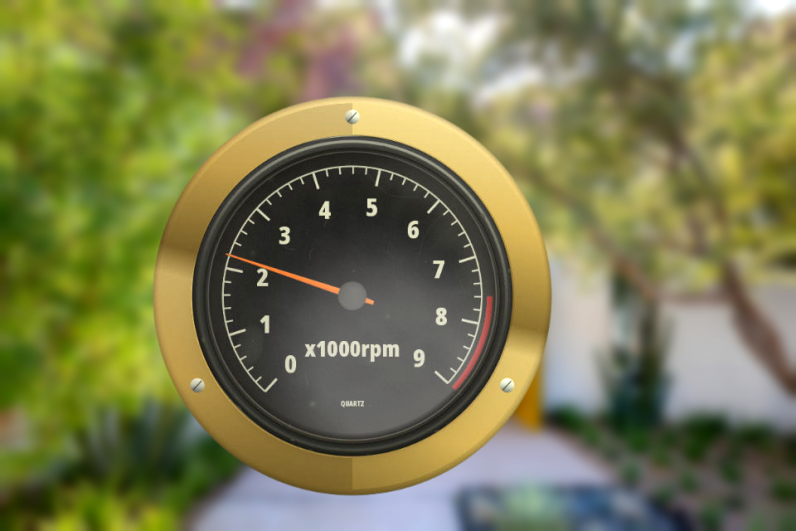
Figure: 2200 rpm
